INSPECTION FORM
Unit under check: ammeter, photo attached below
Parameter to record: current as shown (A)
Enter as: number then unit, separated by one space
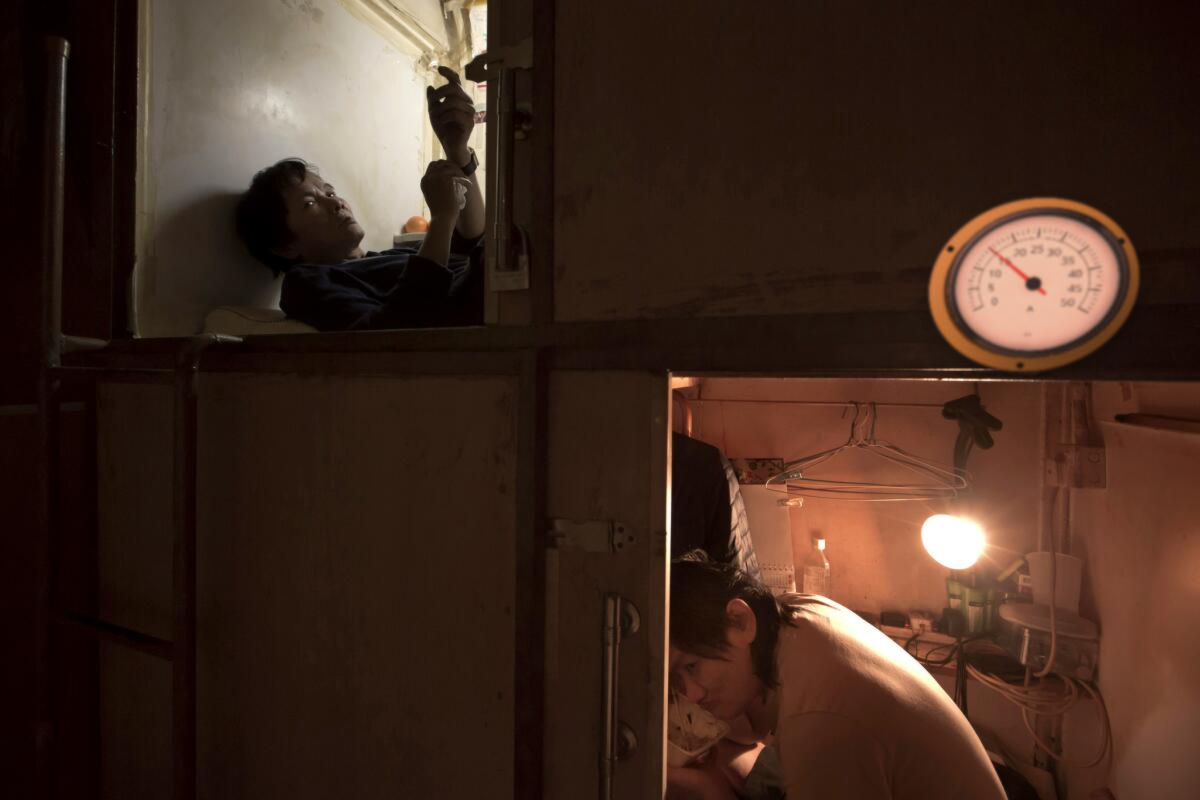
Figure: 15 A
